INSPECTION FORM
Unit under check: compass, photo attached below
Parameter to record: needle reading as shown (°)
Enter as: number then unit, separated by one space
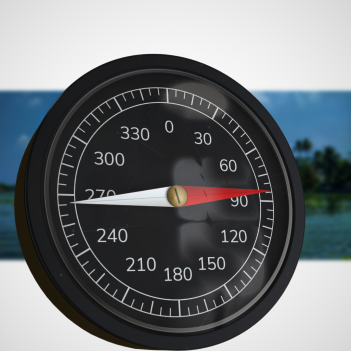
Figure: 85 °
